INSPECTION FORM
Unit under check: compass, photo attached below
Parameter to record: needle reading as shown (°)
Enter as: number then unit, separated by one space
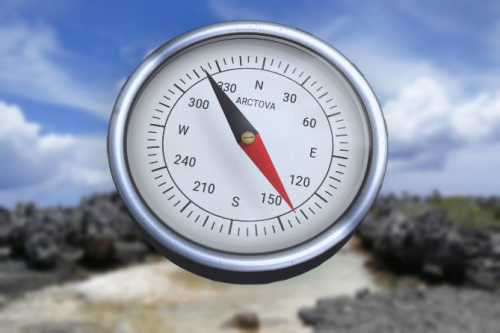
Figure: 140 °
